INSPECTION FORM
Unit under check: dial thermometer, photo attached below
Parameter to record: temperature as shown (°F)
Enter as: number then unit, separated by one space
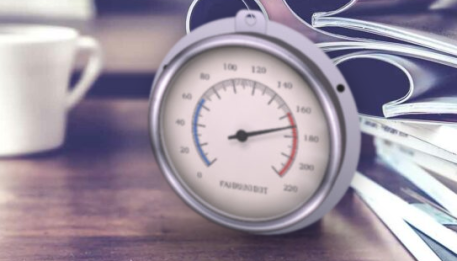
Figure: 170 °F
